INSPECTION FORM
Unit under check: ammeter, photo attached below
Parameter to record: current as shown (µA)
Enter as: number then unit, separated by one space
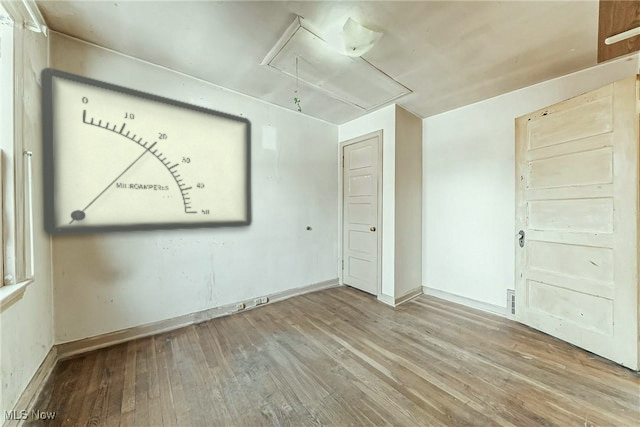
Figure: 20 µA
